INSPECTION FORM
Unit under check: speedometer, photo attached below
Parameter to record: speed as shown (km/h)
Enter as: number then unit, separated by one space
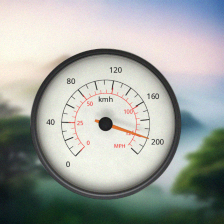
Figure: 200 km/h
